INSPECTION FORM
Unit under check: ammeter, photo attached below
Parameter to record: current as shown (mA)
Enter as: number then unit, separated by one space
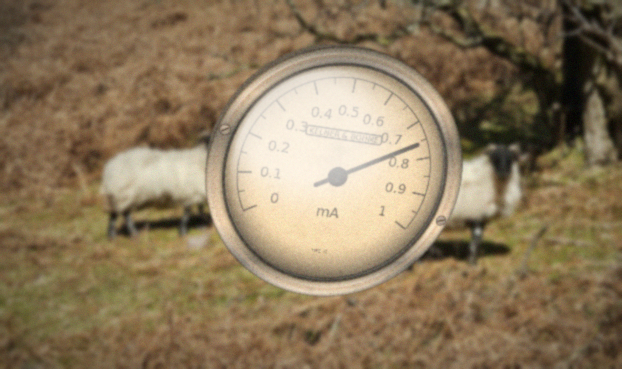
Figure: 0.75 mA
